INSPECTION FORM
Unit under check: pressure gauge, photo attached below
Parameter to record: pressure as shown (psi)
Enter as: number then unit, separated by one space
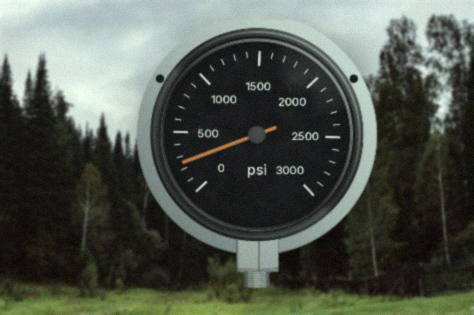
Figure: 250 psi
